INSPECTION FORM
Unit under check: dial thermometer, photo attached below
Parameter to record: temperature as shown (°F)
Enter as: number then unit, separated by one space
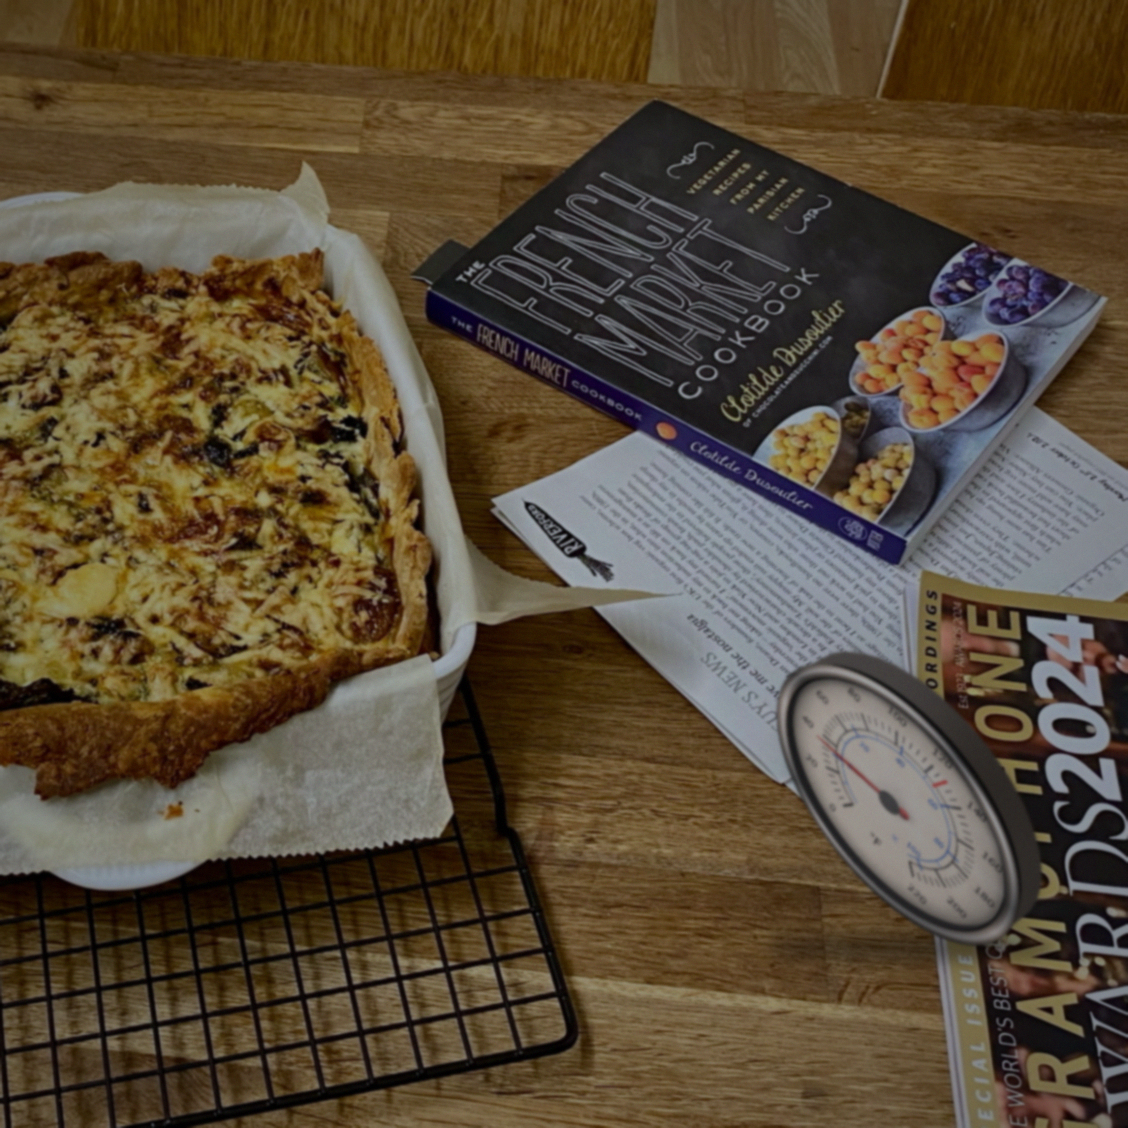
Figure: 40 °F
